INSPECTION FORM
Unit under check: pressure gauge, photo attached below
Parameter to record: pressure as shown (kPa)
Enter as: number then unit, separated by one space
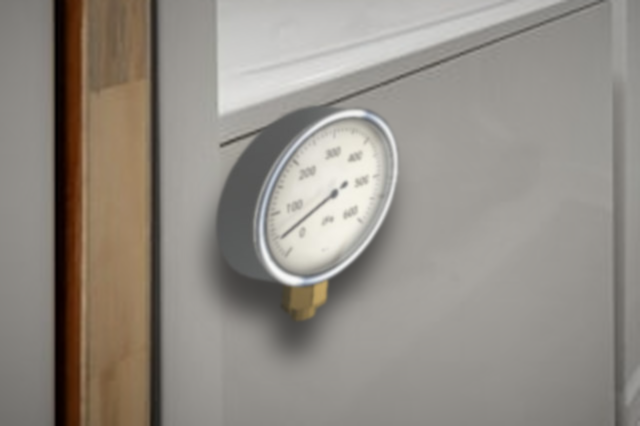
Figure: 50 kPa
